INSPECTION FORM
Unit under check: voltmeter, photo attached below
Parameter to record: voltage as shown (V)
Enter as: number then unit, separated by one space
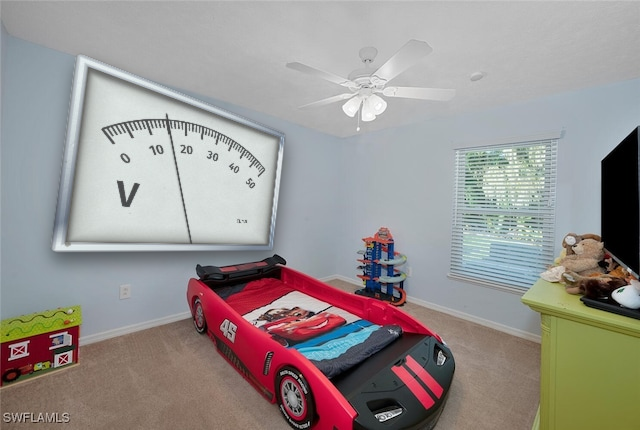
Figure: 15 V
